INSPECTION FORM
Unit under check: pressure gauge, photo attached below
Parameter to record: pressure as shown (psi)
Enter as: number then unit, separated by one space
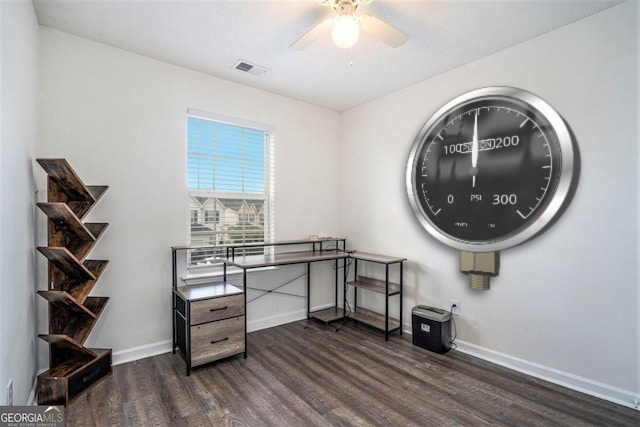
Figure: 150 psi
